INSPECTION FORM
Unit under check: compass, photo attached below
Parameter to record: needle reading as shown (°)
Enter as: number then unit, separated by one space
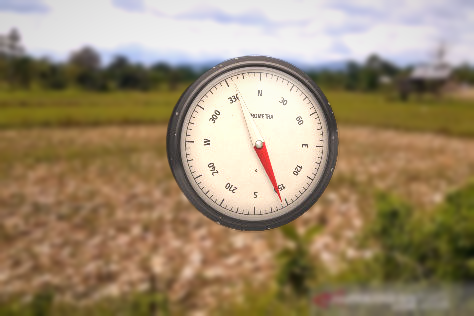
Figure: 155 °
